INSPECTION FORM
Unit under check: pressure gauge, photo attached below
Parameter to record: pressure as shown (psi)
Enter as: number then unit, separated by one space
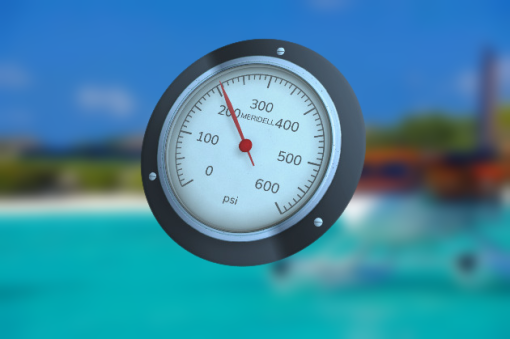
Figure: 210 psi
